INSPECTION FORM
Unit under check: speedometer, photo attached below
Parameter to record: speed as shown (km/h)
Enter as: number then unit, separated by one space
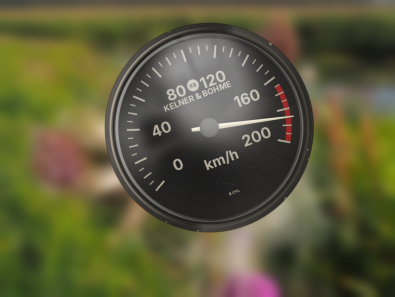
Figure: 185 km/h
